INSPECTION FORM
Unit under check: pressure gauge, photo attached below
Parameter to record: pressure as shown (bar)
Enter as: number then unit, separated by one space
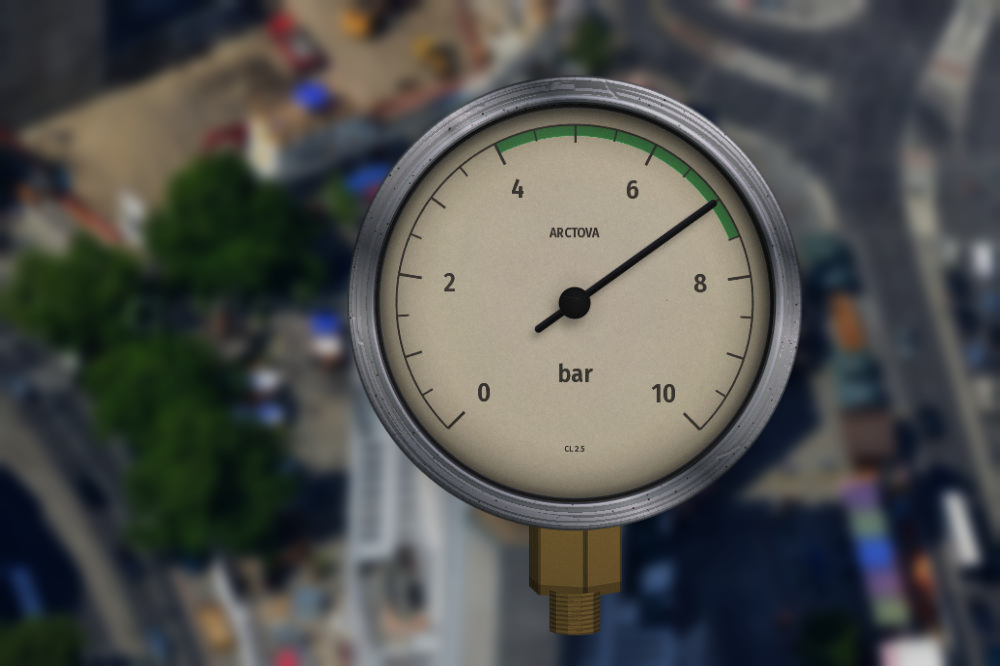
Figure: 7 bar
